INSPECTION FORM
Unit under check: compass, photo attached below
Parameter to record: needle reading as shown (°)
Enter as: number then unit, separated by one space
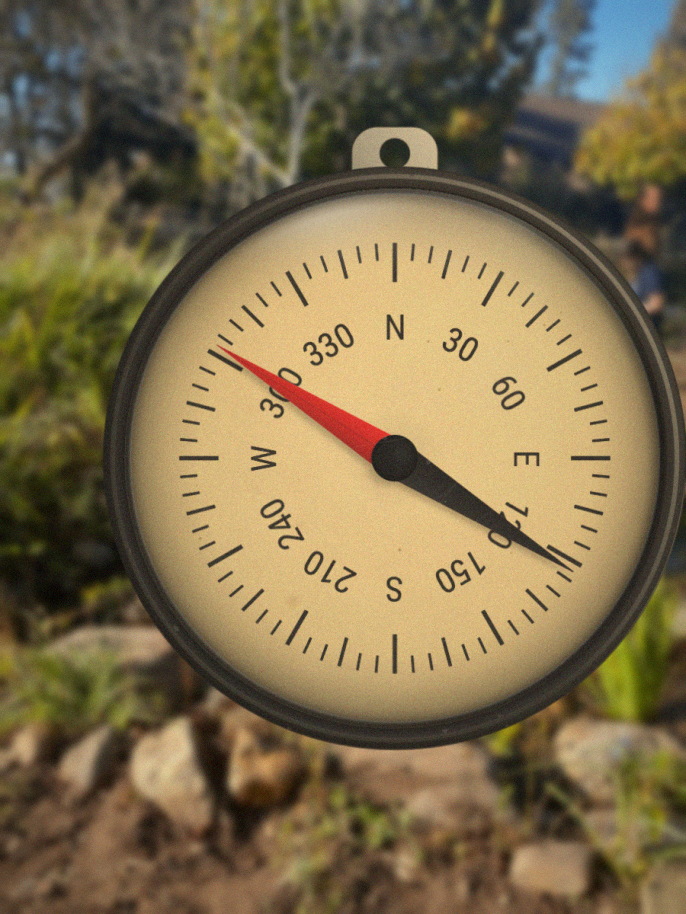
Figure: 302.5 °
